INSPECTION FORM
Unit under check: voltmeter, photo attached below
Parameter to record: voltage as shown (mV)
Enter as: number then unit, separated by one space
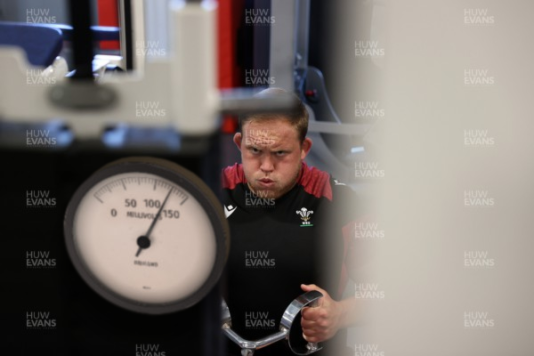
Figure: 125 mV
